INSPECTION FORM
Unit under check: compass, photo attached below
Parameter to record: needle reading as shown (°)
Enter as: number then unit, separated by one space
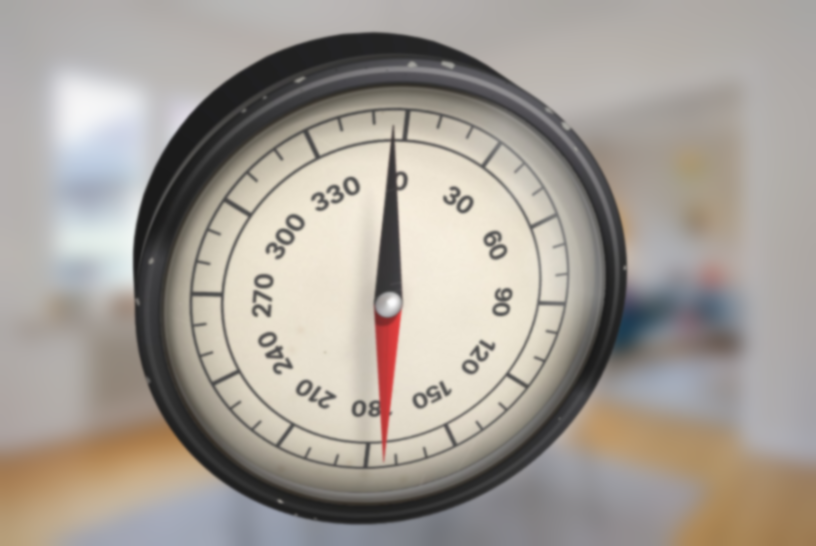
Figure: 175 °
